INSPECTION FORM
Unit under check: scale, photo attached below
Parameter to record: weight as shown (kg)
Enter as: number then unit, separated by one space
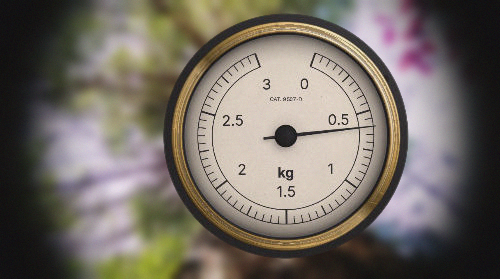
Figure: 0.6 kg
